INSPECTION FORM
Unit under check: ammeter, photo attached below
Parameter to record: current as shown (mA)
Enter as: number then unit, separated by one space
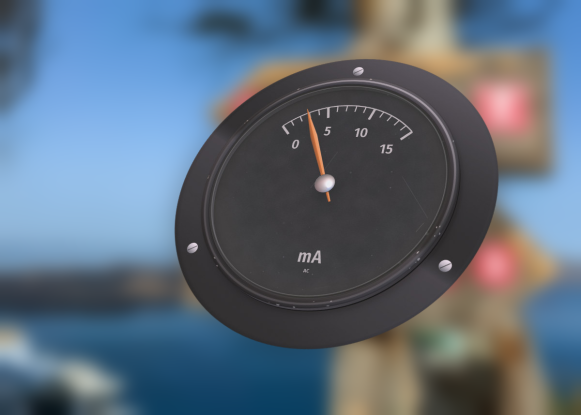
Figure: 3 mA
